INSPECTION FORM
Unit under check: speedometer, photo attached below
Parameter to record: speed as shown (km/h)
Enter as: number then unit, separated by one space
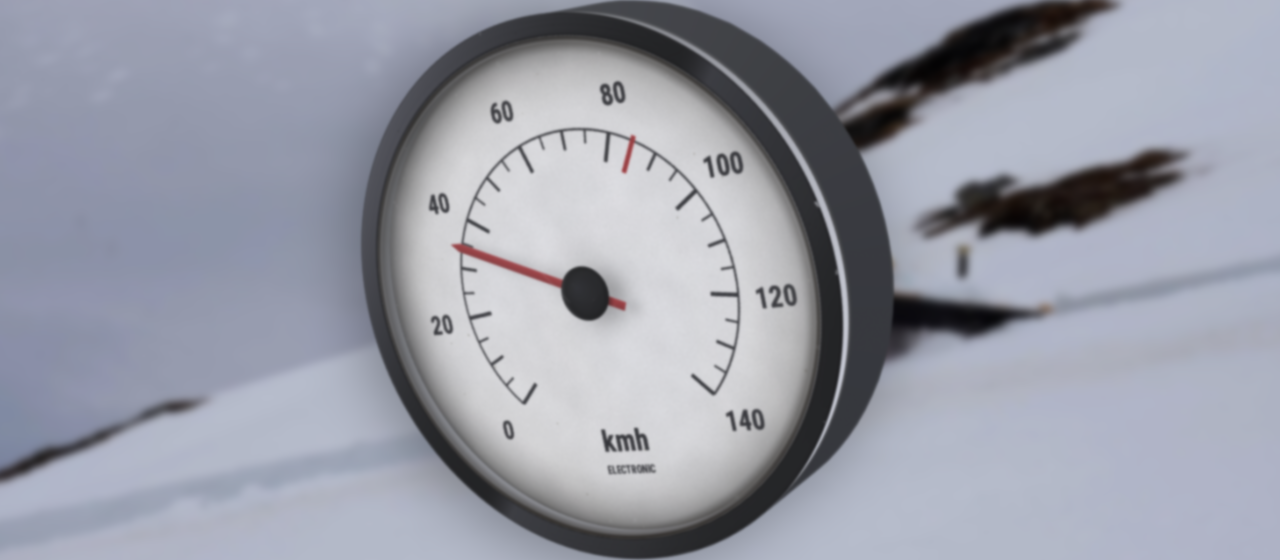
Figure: 35 km/h
